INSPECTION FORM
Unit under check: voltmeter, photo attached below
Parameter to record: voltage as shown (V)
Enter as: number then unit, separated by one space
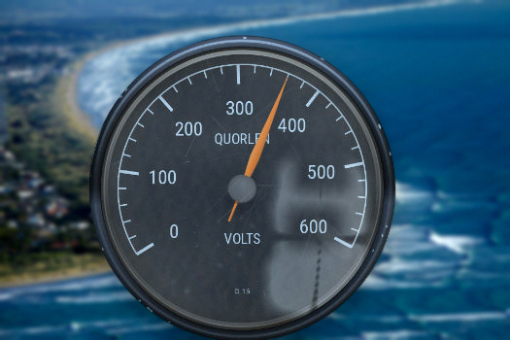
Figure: 360 V
